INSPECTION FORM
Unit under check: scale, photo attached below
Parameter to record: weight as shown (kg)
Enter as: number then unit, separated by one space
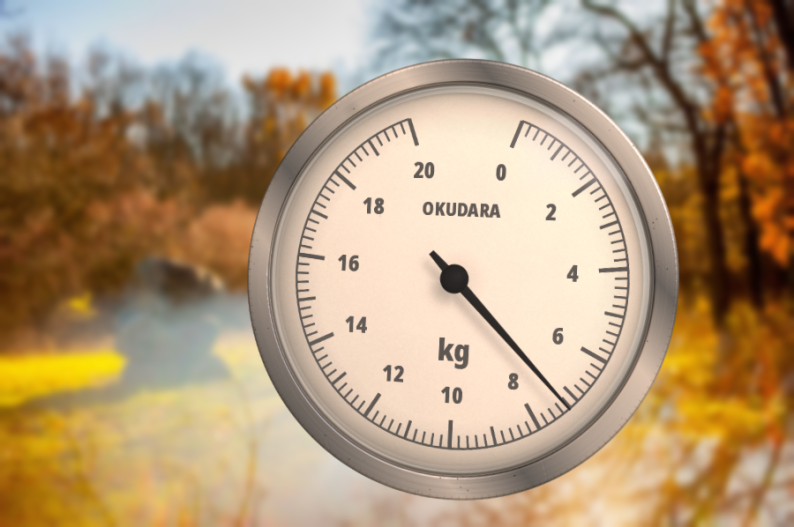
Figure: 7.2 kg
